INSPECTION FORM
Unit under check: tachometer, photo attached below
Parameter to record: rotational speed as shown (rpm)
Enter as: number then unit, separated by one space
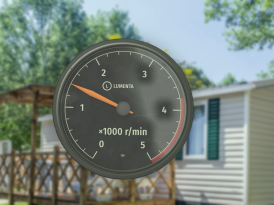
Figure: 1400 rpm
